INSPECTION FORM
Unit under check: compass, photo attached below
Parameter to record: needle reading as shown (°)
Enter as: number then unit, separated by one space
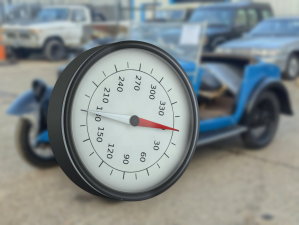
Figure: 0 °
